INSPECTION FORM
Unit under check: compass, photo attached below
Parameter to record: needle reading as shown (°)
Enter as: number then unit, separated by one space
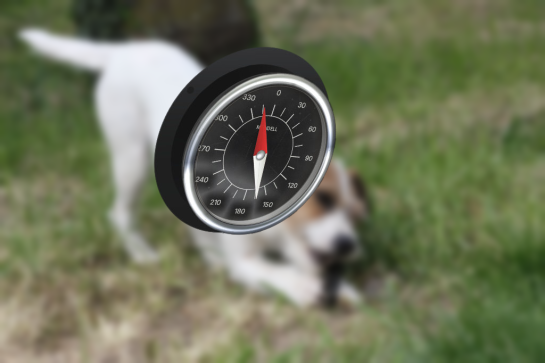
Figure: 345 °
